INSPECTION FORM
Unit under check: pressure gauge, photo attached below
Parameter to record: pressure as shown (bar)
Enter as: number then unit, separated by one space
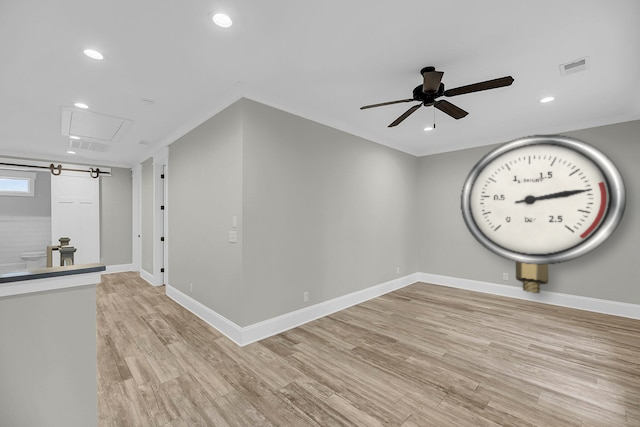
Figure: 2 bar
